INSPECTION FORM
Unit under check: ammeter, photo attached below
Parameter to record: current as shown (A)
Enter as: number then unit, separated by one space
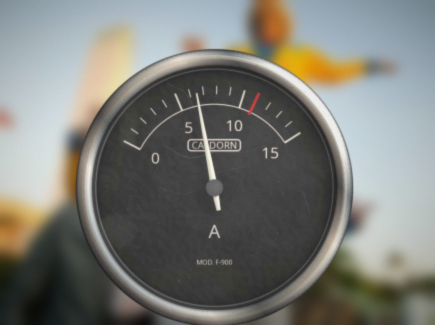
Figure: 6.5 A
